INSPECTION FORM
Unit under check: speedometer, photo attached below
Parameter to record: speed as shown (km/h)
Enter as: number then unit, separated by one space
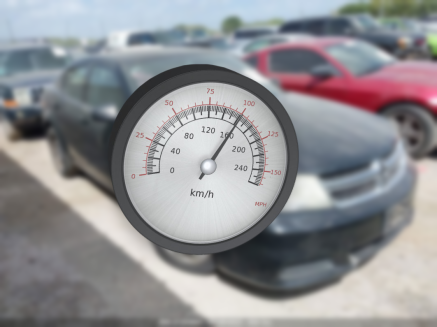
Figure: 160 km/h
